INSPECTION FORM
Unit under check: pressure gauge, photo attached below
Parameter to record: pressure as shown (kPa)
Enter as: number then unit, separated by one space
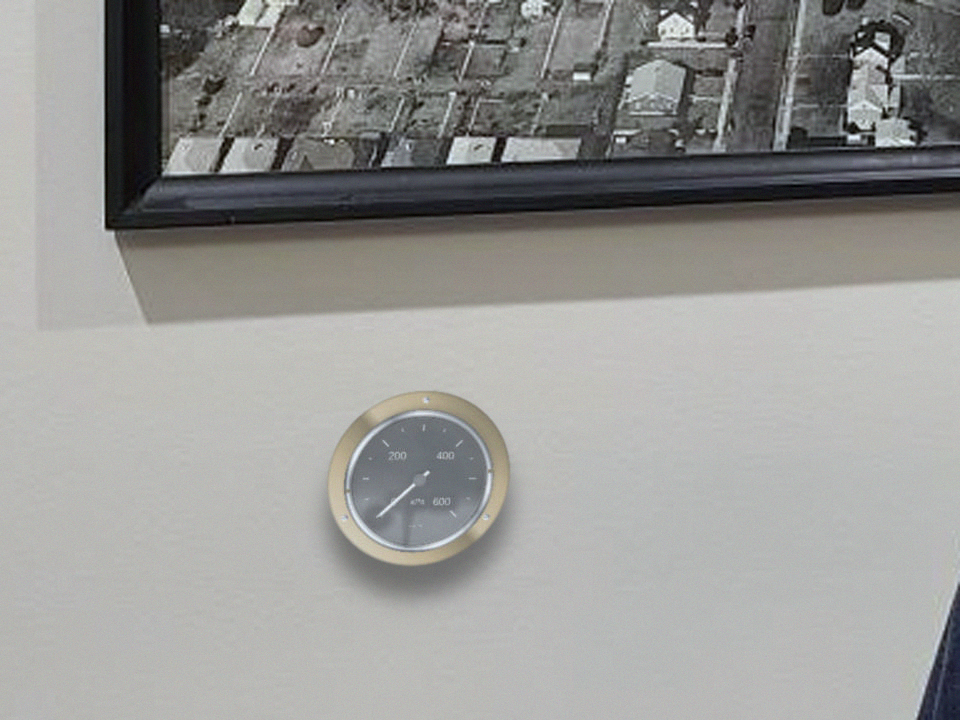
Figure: 0 kPa
